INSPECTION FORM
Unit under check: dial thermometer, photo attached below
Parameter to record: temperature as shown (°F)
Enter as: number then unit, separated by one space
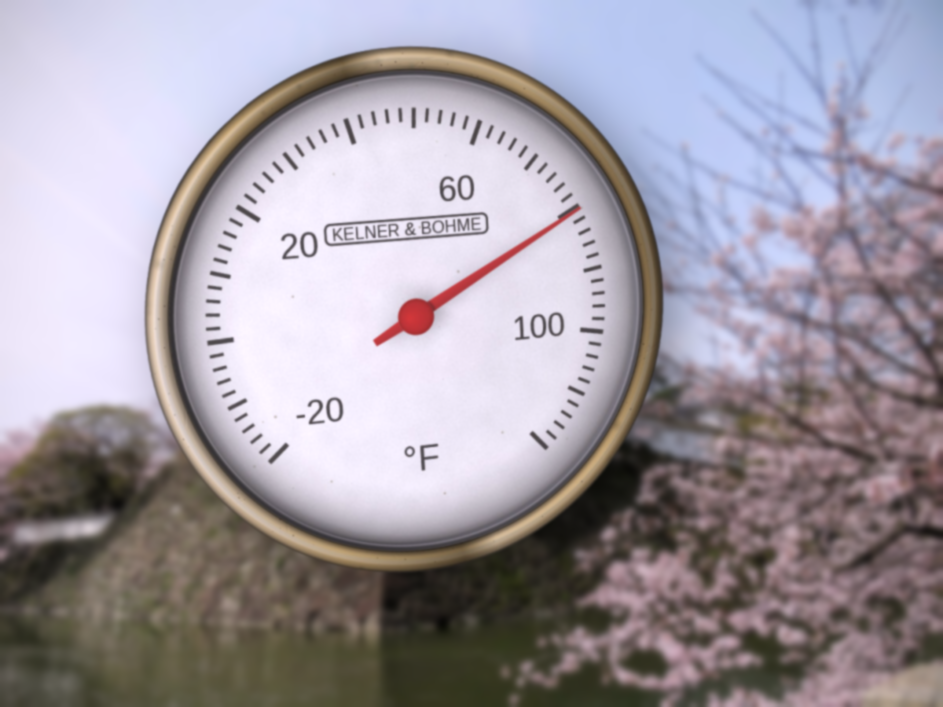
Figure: 80 °F
